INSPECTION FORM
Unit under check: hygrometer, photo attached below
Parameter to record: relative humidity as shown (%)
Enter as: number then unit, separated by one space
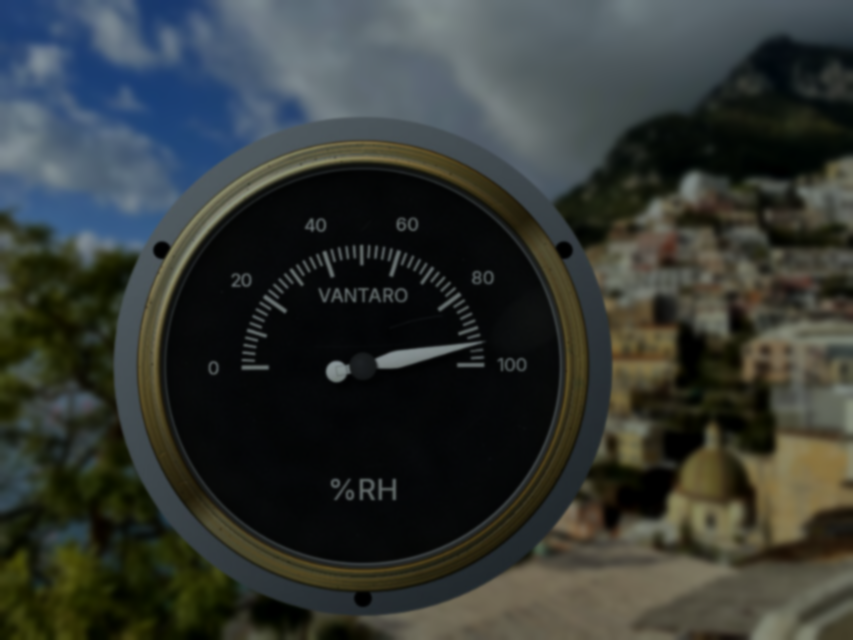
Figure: 94 %
